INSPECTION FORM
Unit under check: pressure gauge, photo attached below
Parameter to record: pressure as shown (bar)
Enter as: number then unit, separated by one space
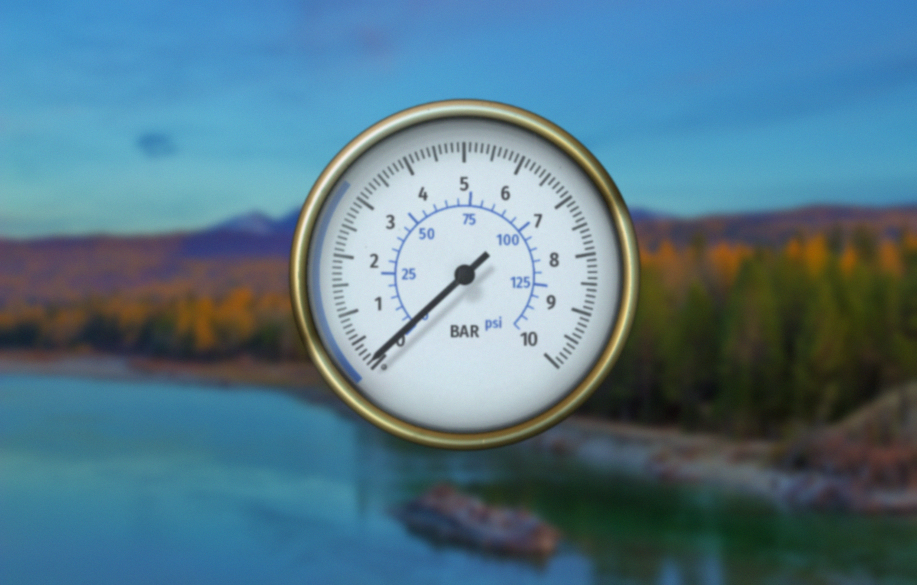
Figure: 0.1 bar
